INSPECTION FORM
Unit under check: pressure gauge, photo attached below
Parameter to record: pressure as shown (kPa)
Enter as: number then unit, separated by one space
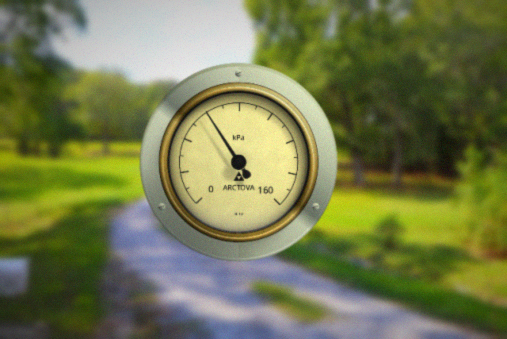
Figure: 60 kPa
